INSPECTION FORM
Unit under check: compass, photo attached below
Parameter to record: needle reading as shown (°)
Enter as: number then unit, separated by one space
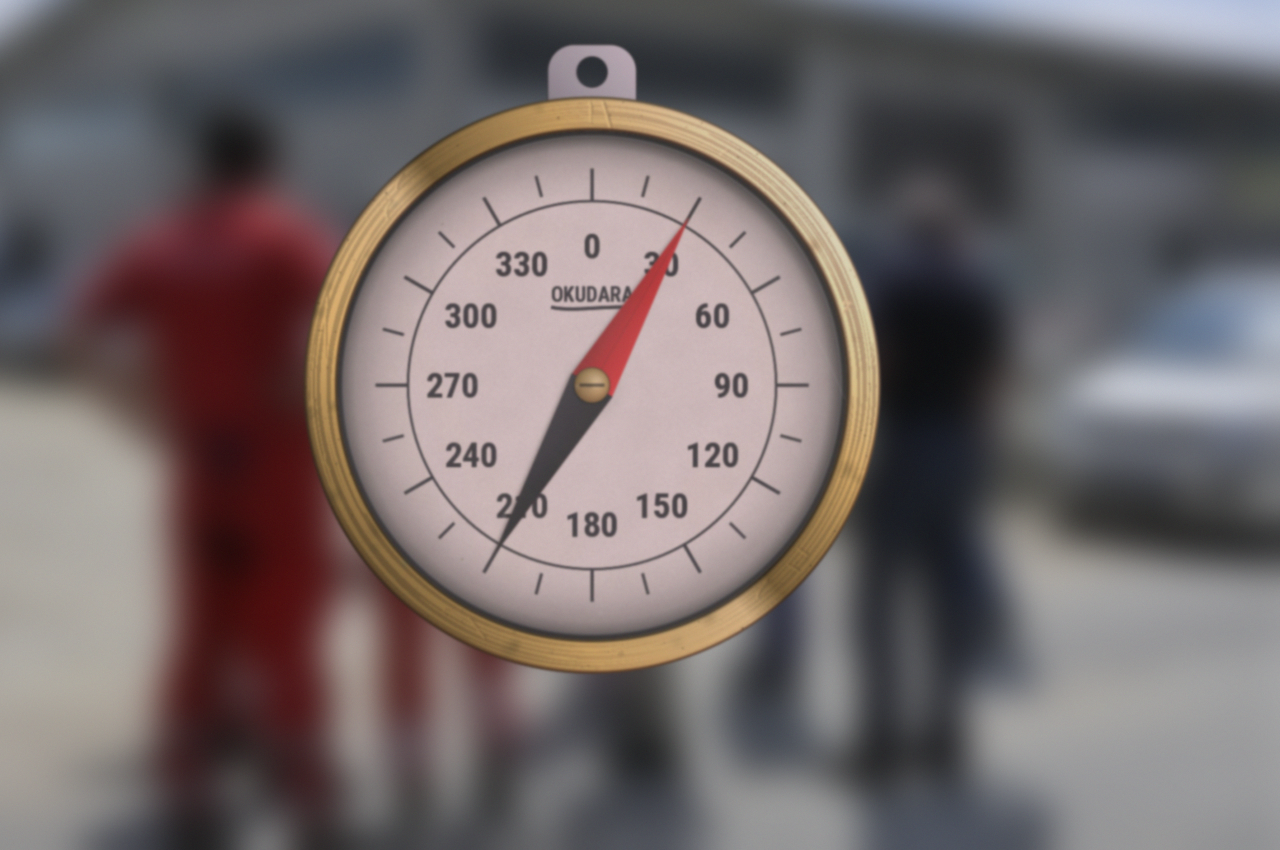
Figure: 30 °
